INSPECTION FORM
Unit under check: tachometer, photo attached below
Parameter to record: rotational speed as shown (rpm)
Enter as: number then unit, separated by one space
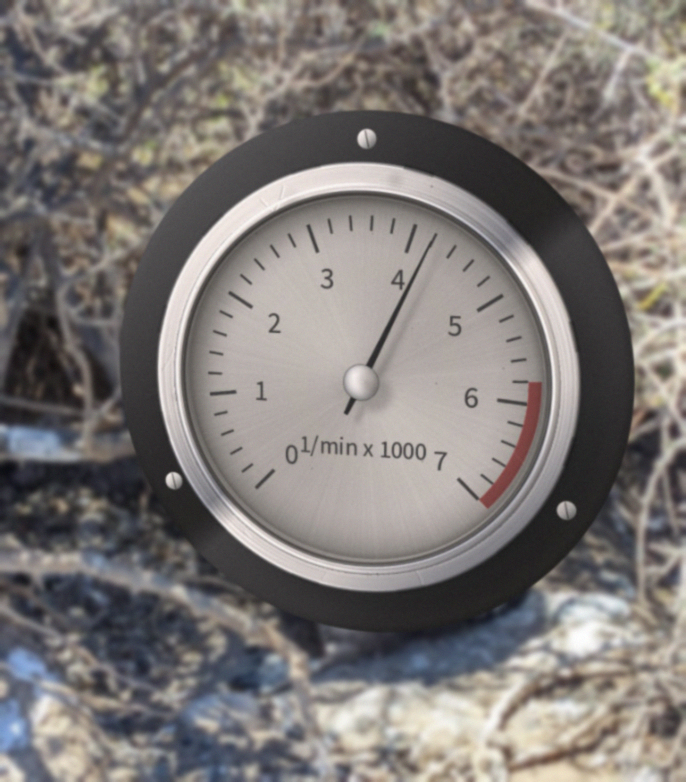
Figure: 4200 rpm
